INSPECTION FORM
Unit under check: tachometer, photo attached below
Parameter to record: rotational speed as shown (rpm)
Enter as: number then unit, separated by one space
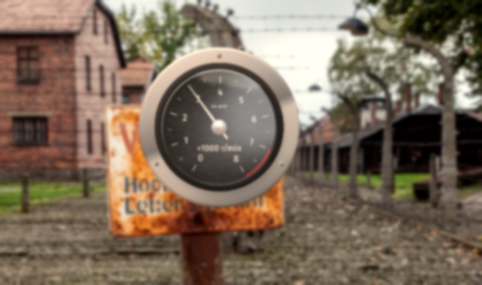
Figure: 3000 rpm
